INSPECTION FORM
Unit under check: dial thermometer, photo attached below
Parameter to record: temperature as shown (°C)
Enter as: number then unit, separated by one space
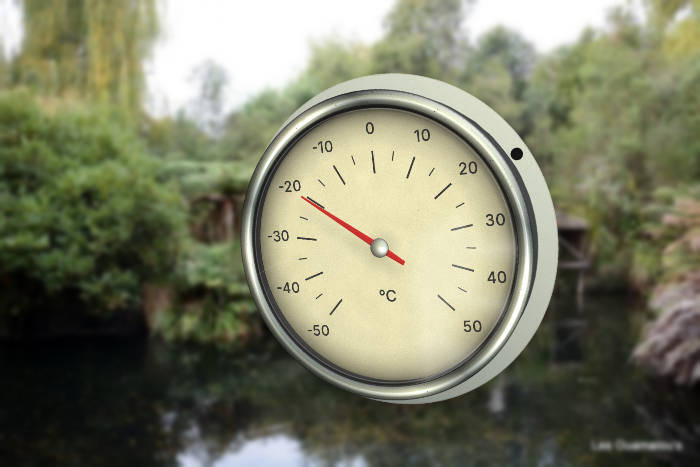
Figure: -20 °C
